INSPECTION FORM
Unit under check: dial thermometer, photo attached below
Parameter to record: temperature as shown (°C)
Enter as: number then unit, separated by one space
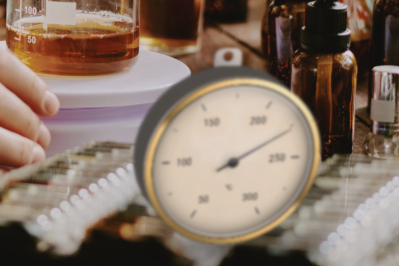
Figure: 225 °C
